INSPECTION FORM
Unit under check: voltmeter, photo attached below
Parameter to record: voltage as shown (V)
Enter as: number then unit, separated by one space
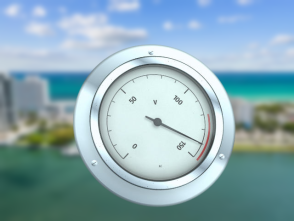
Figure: 140 V
